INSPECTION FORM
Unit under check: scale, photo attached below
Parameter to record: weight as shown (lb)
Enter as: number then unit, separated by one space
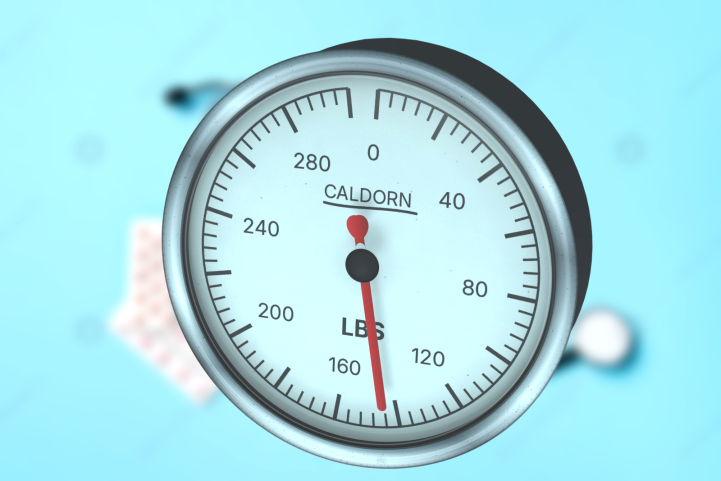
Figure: 144 lb
